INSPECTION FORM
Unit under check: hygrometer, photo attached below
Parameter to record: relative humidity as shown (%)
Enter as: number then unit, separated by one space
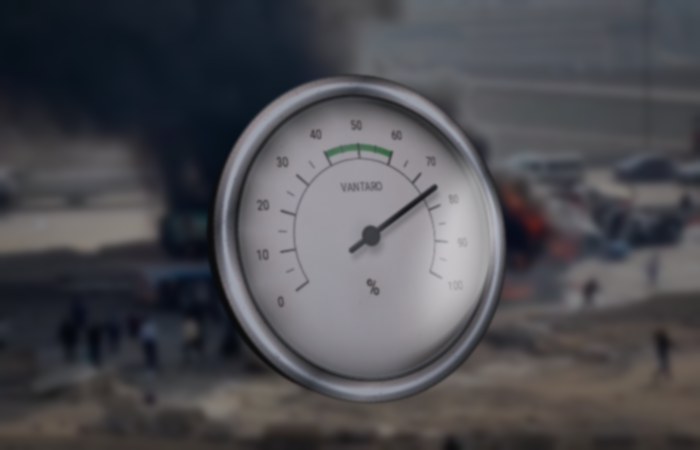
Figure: 75 %
